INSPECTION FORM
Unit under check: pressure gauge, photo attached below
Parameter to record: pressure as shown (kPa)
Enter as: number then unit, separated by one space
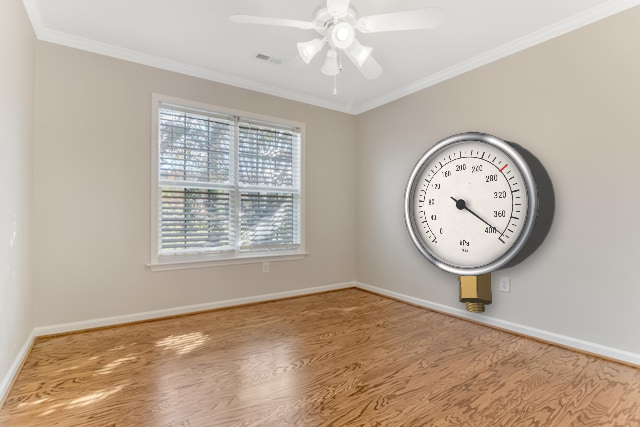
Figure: 390 kPa
